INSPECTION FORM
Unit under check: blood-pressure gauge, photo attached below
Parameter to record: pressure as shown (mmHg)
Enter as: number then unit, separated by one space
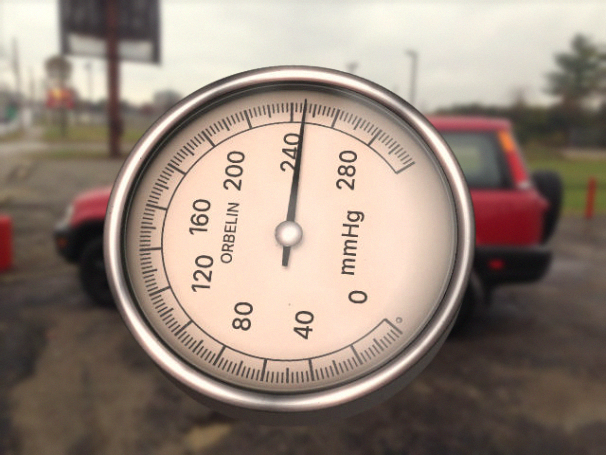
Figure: 246 mmHg
